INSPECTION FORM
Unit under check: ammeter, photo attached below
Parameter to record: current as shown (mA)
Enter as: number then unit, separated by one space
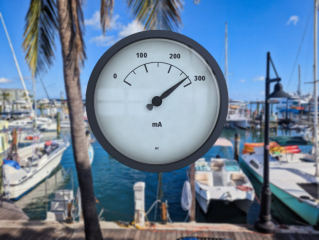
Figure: 275 mA
